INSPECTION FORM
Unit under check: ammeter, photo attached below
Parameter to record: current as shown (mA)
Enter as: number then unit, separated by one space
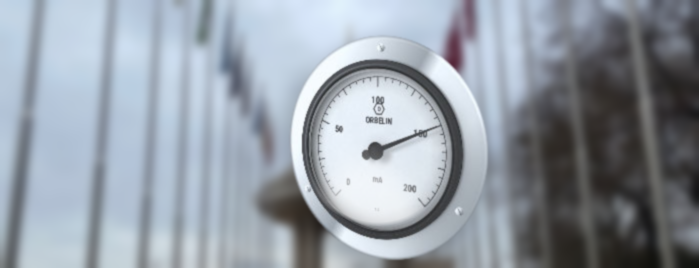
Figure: 150 mA
